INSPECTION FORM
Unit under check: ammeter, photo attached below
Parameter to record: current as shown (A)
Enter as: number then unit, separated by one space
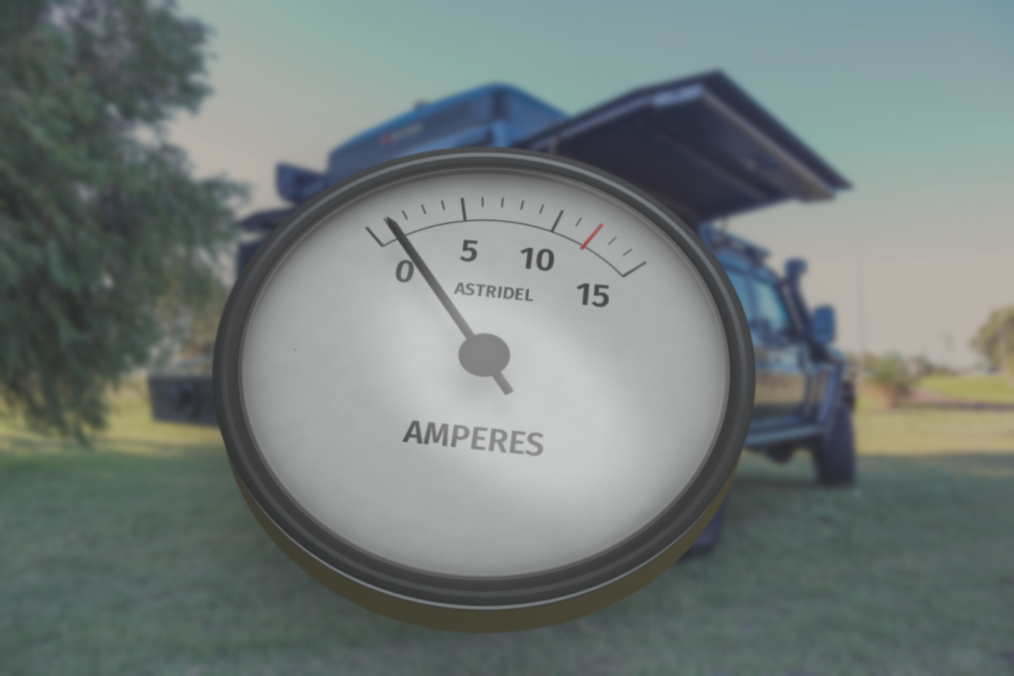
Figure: 1 A
